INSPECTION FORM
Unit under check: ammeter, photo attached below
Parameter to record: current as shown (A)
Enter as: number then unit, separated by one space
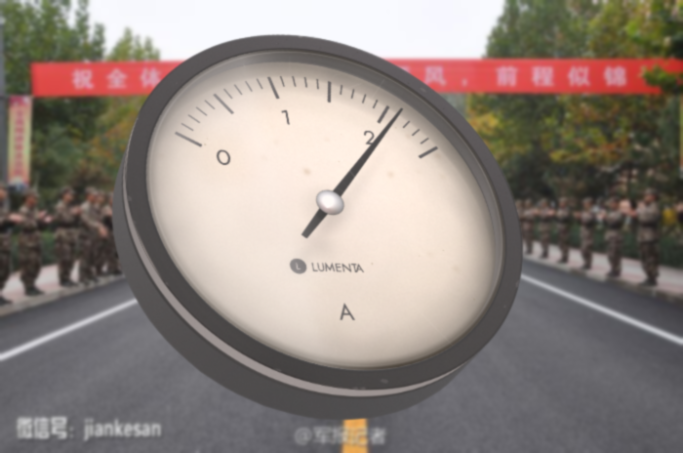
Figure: 2.1 A
